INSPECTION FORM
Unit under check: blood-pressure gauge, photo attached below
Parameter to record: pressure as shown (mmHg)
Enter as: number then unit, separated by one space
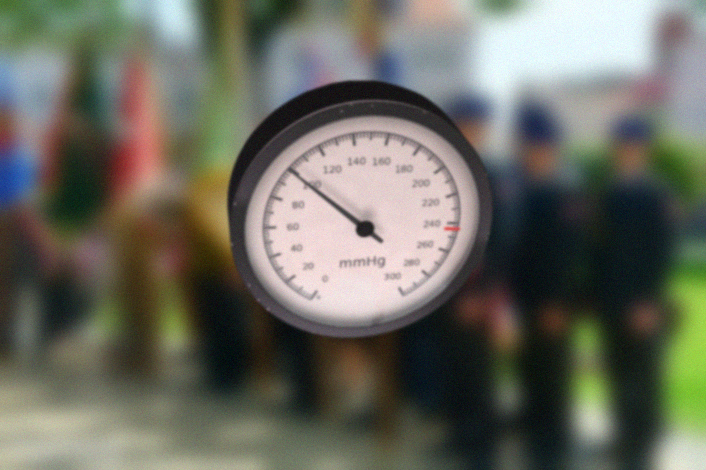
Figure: 100 mmHg
